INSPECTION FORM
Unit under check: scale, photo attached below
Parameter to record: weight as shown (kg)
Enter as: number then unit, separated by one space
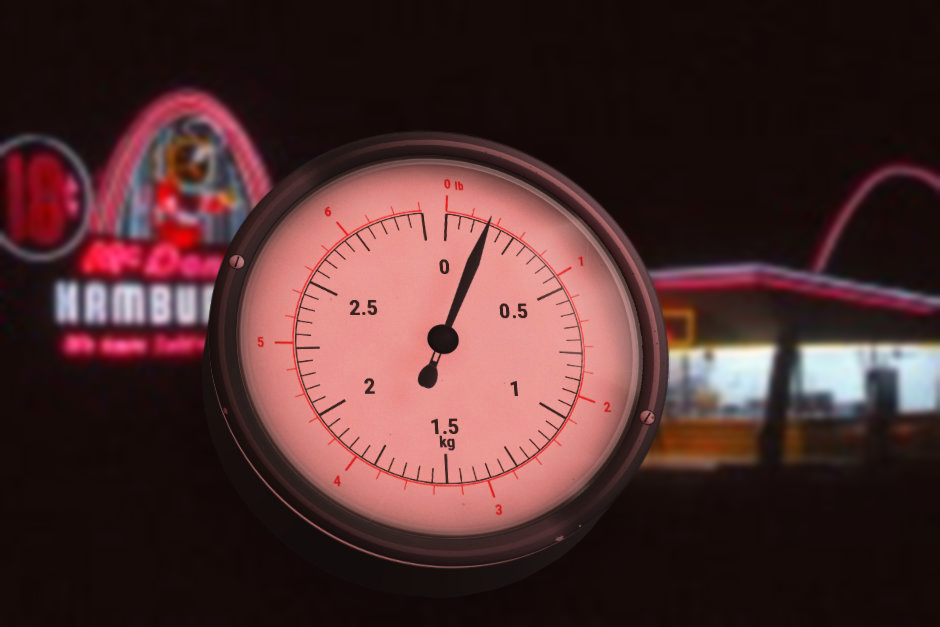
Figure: 0.15 kg
